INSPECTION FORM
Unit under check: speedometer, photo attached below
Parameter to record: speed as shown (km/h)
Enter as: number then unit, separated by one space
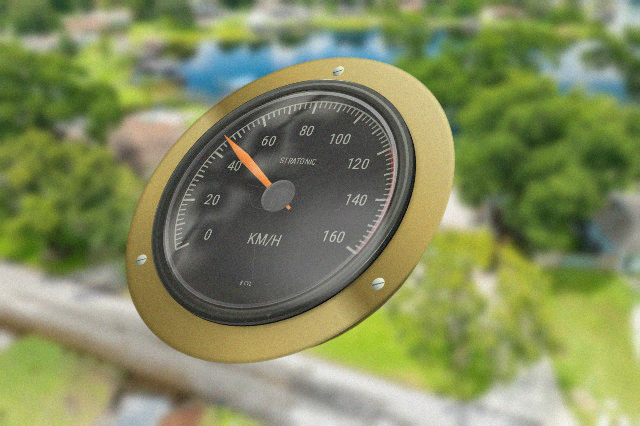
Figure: 46 km/h
